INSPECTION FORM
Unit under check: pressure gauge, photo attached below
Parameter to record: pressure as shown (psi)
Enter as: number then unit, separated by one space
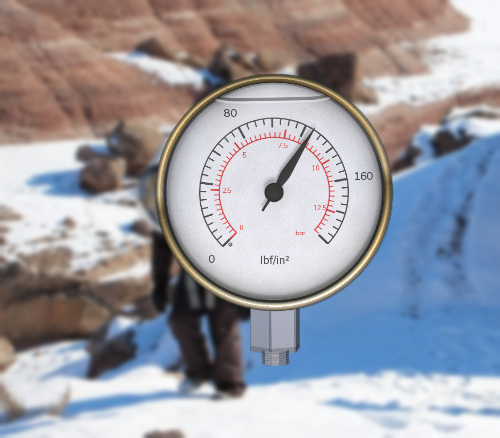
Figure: 125 psi
